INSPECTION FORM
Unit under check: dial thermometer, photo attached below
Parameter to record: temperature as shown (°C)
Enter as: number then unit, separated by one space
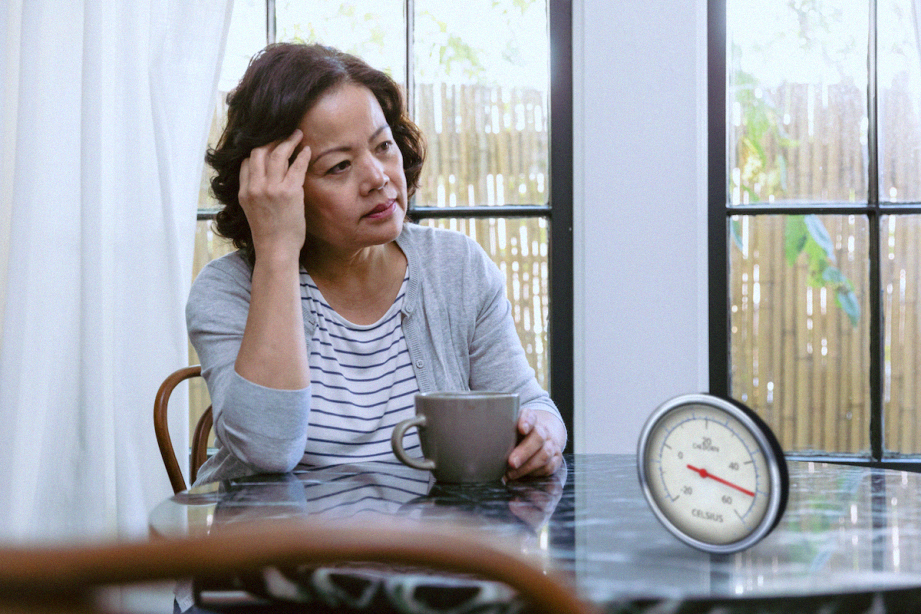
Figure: 50 °C
